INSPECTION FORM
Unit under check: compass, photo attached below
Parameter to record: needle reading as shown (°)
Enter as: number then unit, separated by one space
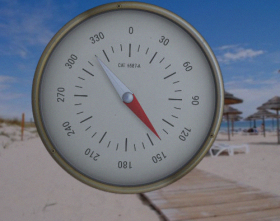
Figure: 140 °
